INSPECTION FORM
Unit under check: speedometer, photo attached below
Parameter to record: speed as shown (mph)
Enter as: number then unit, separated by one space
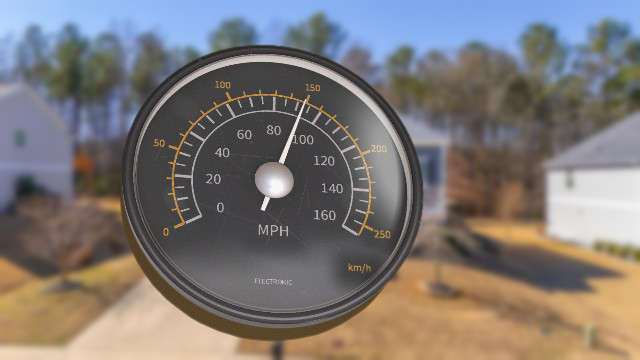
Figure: 92.5 mph
